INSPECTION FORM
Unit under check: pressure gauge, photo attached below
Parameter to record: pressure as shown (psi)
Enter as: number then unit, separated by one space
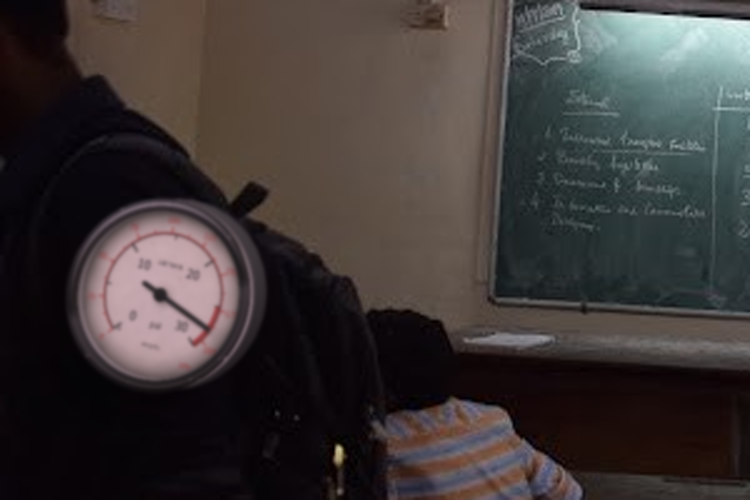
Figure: 27.5 psi
